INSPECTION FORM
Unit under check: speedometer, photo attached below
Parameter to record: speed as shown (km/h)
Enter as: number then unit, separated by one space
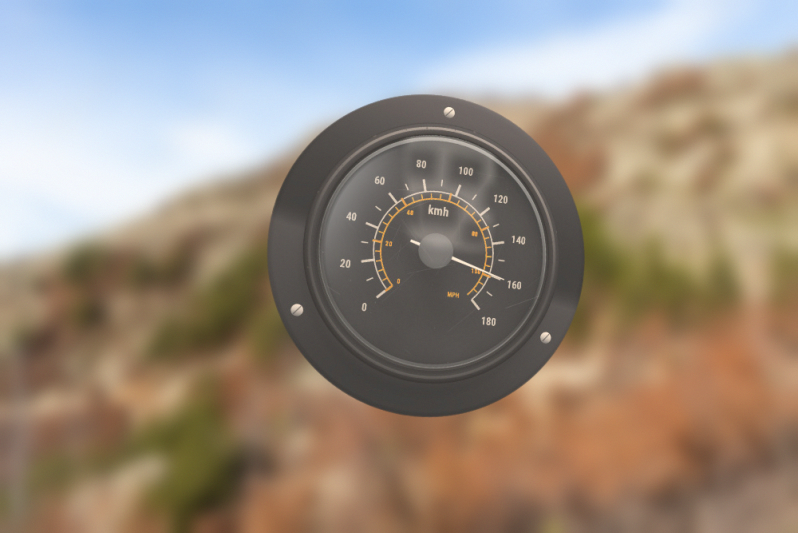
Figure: 160 km/h
